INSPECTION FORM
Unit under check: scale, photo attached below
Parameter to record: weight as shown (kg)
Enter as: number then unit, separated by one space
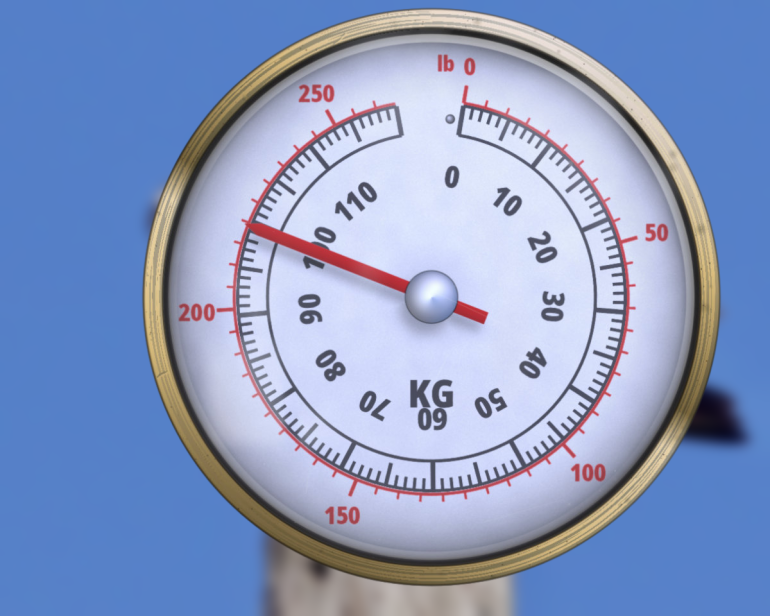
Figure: 99.5 kg
